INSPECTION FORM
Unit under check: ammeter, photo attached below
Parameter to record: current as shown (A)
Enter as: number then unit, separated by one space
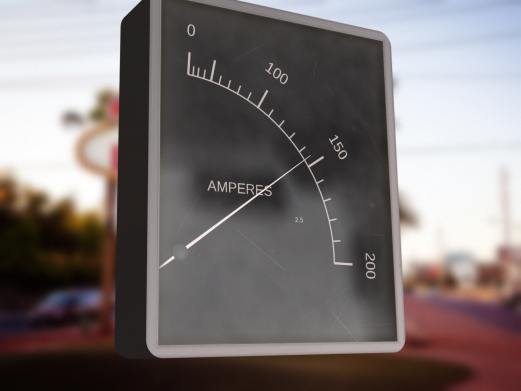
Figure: 145 A
